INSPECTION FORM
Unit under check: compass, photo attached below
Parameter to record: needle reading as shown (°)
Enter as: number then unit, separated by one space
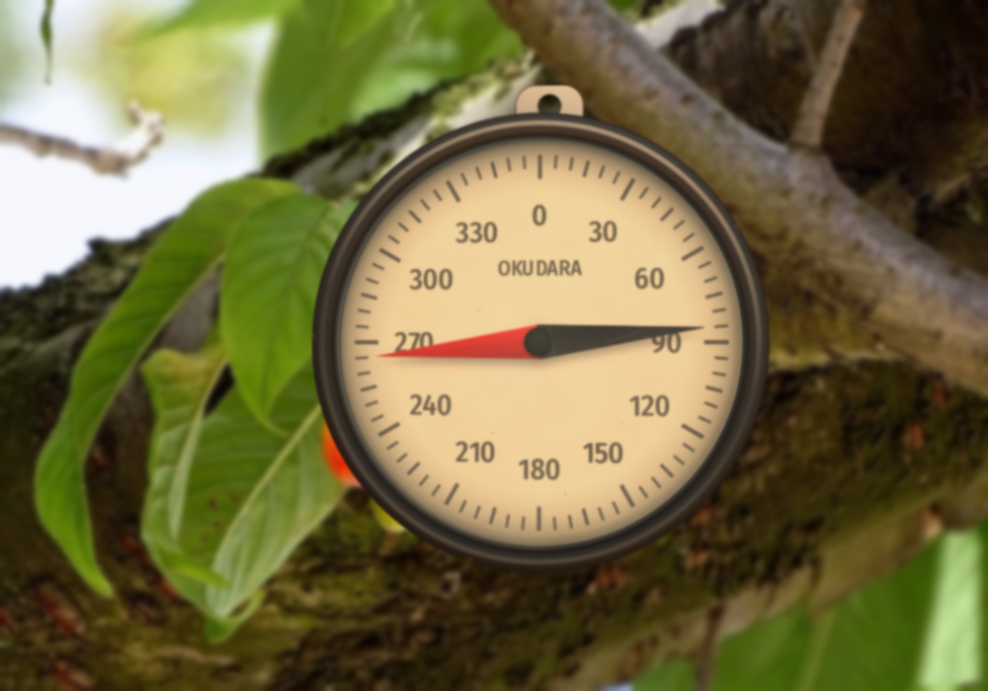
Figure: 265 °
